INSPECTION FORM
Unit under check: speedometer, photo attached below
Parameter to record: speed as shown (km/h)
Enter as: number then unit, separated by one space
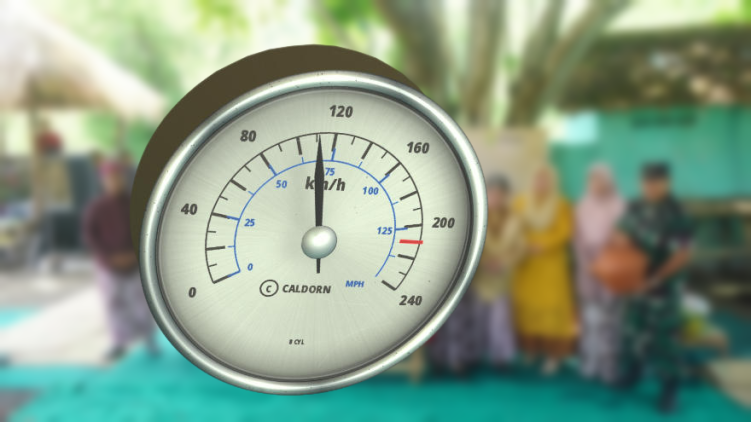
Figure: 110 km/h
